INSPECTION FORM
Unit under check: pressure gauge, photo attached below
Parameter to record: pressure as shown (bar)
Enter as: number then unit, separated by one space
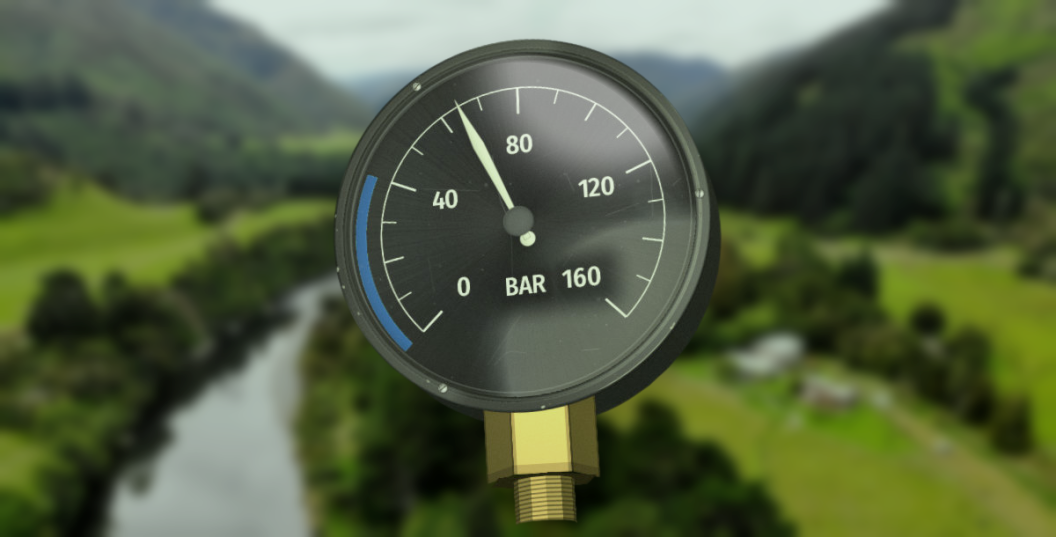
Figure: 65 bar
